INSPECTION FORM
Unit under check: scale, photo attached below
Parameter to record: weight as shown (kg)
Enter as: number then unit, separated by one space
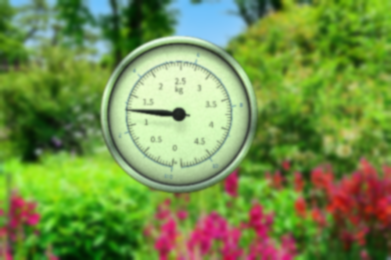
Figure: 1.25 kg
